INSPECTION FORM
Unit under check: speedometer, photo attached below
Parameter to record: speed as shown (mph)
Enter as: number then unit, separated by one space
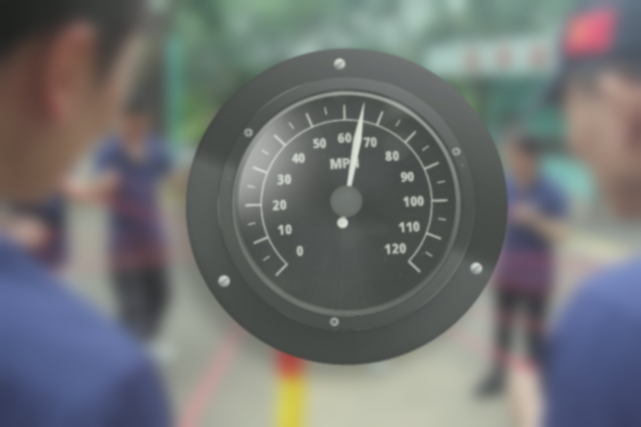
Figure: 65 mph
